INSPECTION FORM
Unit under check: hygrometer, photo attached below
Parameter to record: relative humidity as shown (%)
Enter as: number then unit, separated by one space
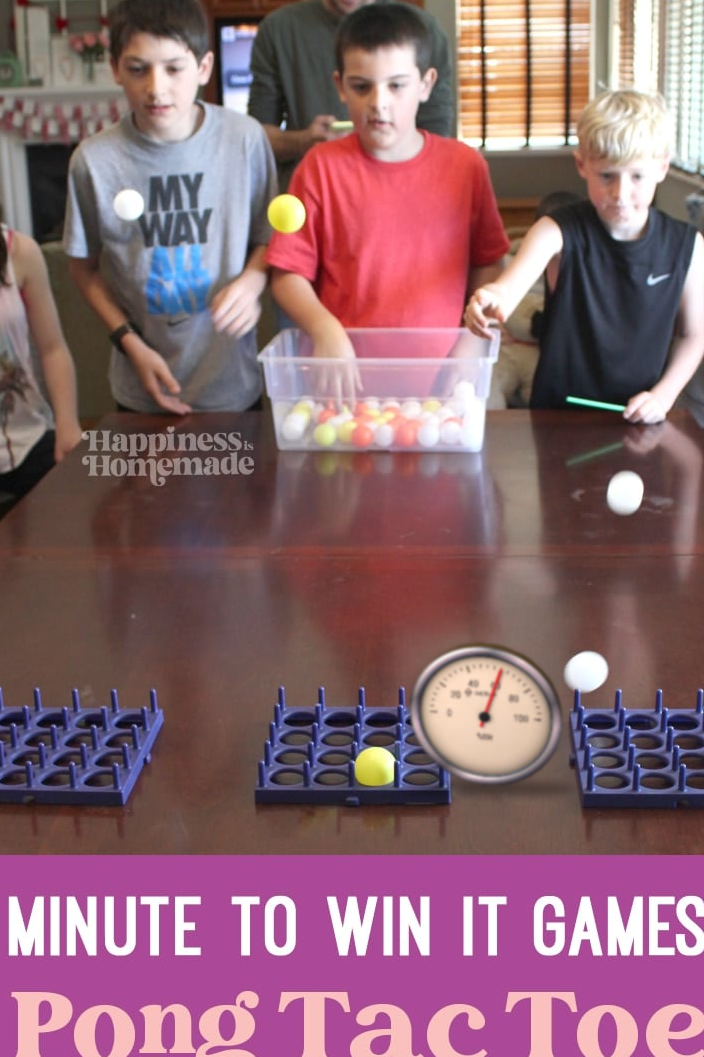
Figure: 60 %
